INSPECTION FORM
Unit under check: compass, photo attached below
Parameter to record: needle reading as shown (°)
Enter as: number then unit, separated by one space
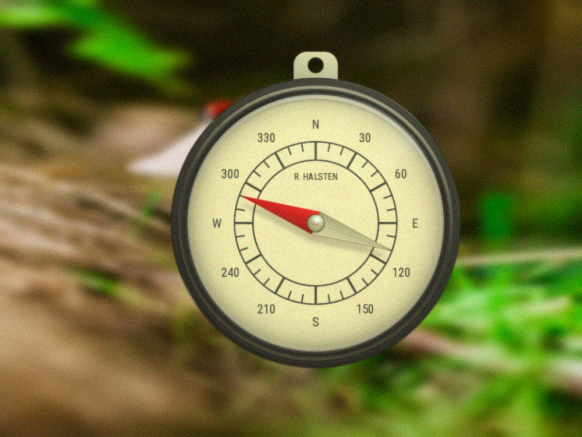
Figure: 290 °
